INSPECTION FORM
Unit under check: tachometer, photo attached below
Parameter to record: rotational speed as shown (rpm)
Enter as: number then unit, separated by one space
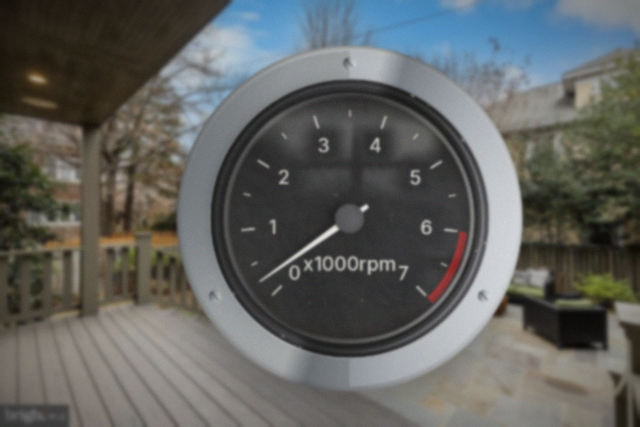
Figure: 250 rpm
